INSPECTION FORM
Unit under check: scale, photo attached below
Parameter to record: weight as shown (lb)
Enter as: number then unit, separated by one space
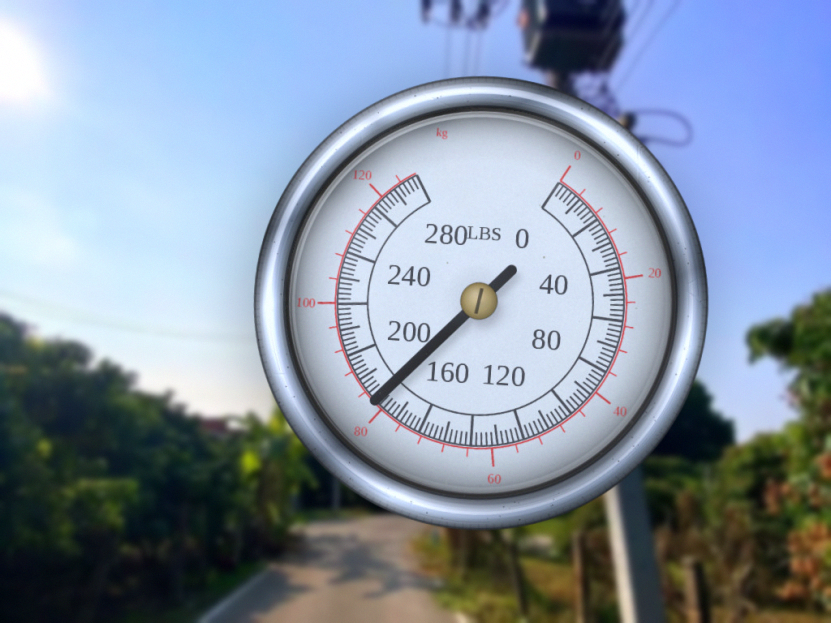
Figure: 180 lb
